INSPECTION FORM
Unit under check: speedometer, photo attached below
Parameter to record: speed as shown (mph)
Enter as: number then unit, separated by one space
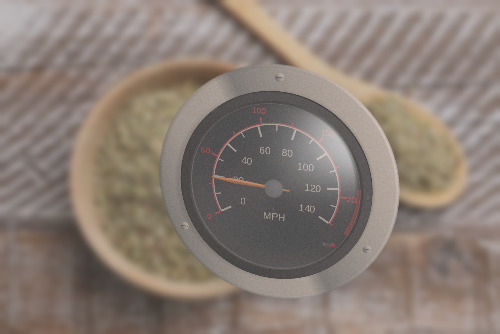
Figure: 20 mph
